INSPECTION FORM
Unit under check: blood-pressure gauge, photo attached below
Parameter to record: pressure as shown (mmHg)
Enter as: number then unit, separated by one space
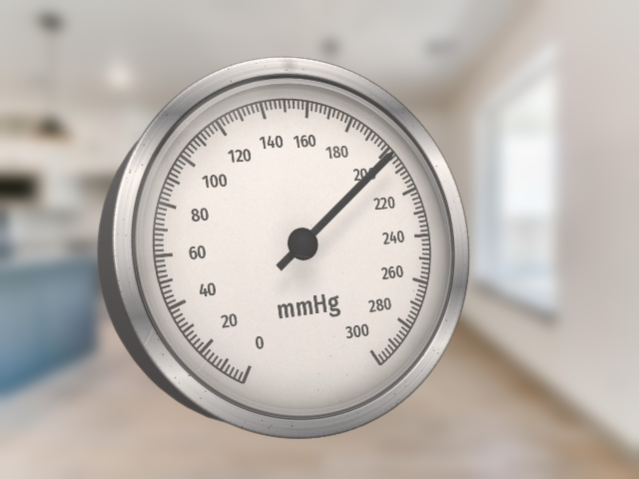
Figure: 202 mmHg
